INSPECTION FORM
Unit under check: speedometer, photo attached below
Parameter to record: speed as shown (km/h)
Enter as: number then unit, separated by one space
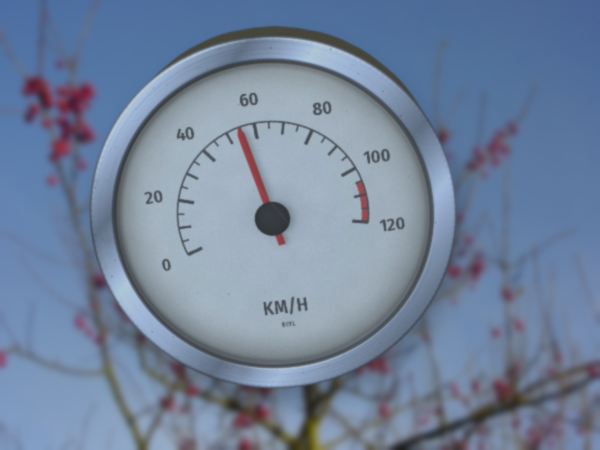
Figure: 55 km/h
